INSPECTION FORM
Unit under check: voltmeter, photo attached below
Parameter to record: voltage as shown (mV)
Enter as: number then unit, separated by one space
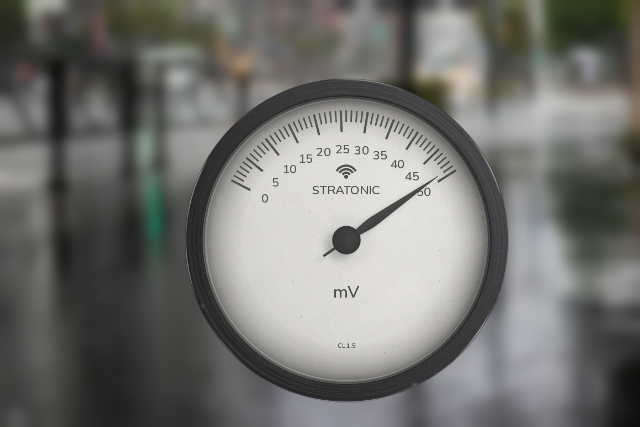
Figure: 49 mV
